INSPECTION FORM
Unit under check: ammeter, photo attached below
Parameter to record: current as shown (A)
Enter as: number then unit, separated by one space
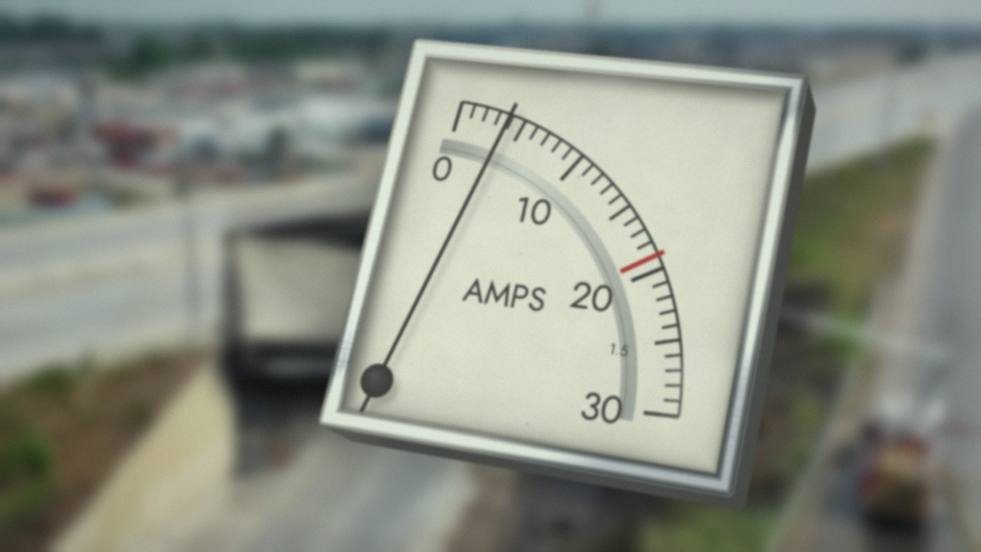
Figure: 4 A
